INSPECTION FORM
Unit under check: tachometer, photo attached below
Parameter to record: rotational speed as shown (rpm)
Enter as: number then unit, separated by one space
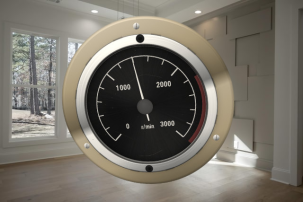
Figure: 1400 rpm
